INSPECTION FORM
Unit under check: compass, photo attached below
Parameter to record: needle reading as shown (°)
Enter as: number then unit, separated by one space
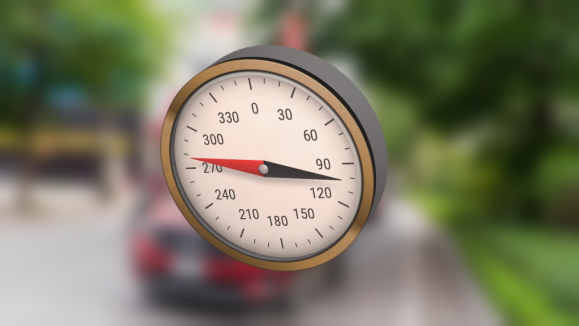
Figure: 280 °
